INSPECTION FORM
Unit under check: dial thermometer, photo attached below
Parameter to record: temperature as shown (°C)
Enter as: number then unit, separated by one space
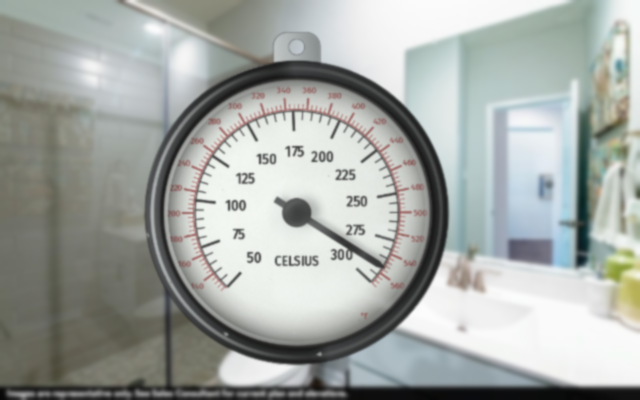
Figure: 290 °C
